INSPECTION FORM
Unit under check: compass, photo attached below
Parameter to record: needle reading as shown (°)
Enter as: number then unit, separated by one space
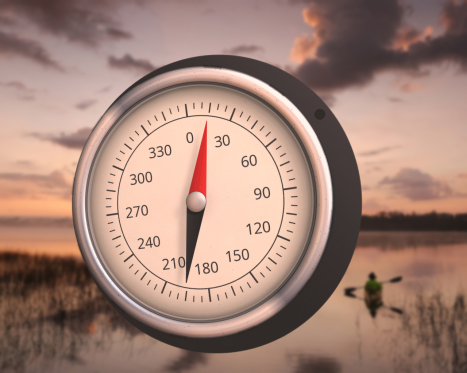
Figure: 15 °
